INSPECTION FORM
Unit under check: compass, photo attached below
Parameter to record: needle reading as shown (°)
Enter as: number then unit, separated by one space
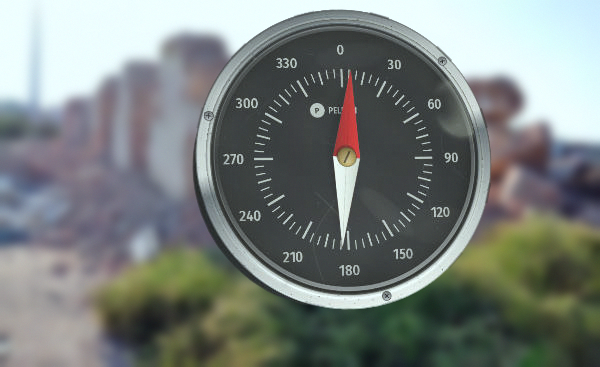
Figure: 5 °
